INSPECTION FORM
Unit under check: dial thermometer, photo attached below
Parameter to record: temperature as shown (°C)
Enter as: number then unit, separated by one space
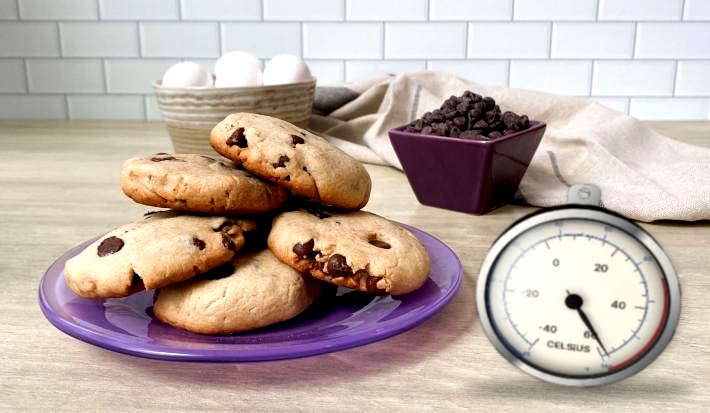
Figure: 58 °C
